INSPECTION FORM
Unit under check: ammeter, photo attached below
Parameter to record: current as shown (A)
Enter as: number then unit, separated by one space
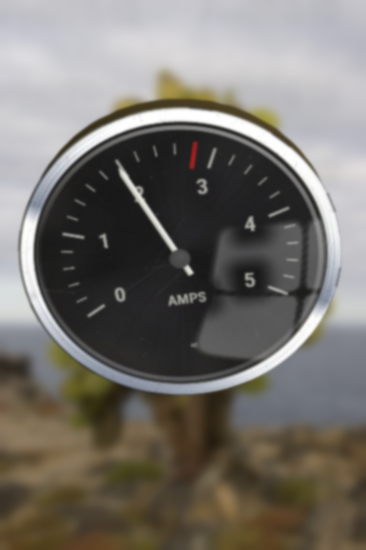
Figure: 2 A
